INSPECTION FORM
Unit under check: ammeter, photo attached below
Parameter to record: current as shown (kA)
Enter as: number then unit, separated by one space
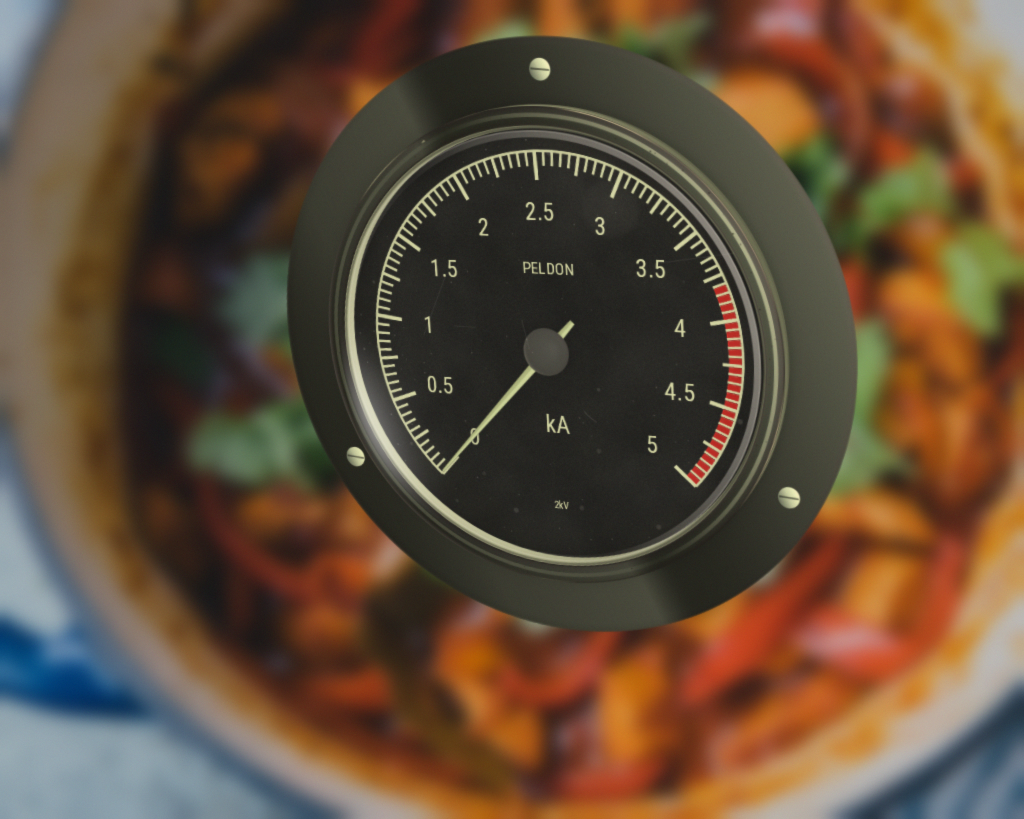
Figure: 0 kA
